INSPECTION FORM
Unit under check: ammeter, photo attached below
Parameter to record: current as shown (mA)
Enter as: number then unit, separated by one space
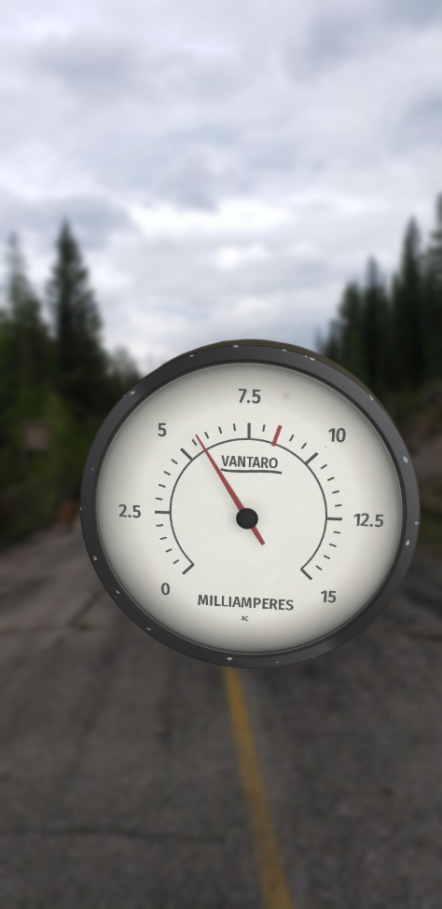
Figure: 5.75 mA
